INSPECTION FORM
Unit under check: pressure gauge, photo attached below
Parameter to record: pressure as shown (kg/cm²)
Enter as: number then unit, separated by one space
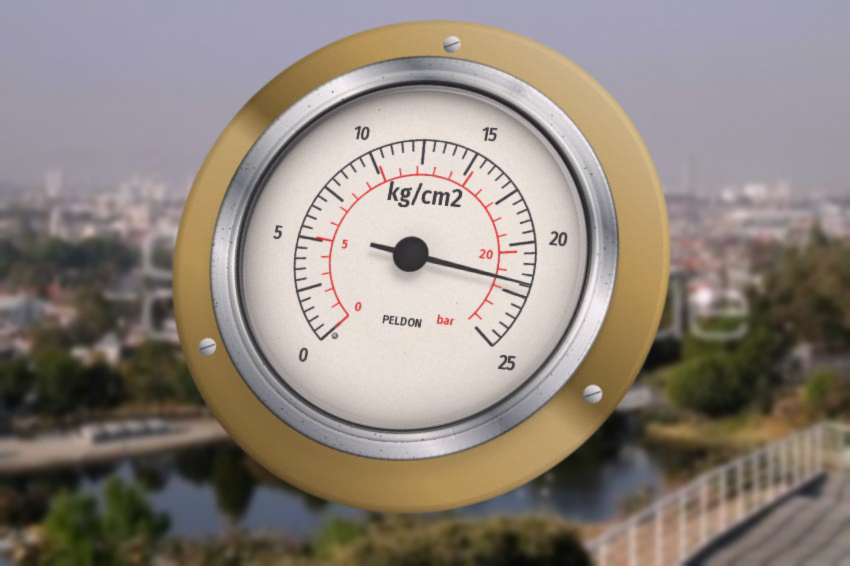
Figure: 22 kg/cm²
